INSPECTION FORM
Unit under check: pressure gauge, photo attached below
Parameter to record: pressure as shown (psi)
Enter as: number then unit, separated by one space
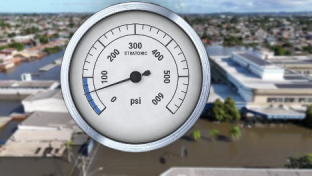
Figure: 60 psi
